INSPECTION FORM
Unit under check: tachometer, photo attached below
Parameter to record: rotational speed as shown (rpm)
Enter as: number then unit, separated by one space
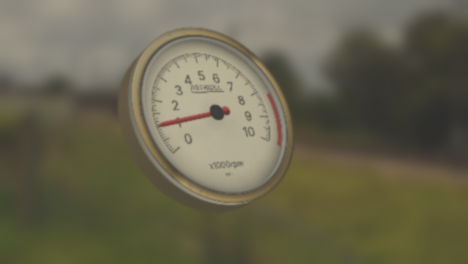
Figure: 1000 rpm
